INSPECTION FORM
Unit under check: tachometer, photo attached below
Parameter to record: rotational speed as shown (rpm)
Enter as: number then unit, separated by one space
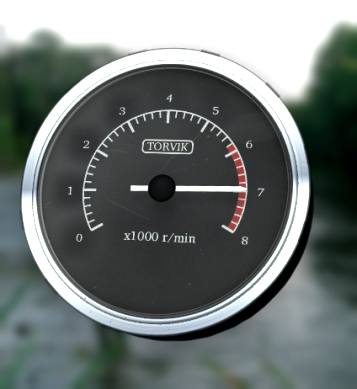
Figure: 7000 rpm
